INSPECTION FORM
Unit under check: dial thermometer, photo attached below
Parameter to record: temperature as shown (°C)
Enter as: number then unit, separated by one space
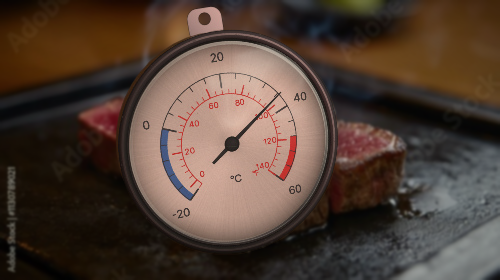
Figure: 36 °C
